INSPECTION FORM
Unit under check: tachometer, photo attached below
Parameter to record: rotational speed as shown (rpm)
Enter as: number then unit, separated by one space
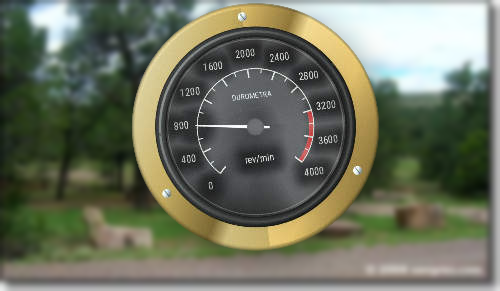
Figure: 800 rpm
